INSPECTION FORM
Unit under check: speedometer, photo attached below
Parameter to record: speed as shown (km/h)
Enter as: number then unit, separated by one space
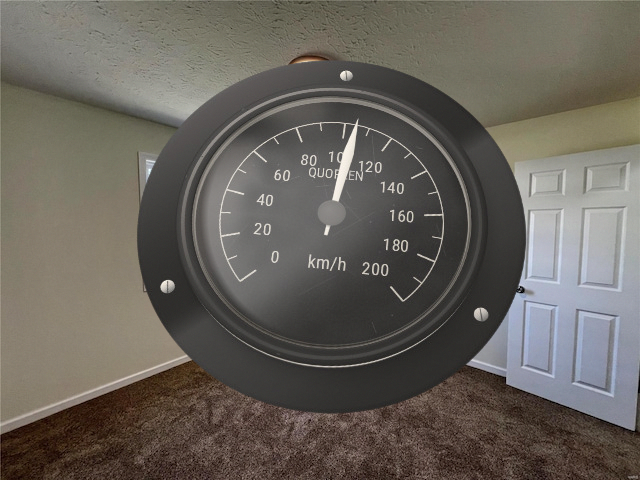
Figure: 105 km/h
